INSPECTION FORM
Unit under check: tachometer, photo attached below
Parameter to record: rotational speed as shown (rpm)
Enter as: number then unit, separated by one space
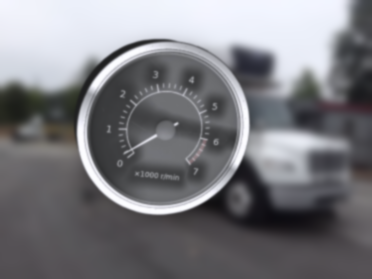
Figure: 200 rpm
